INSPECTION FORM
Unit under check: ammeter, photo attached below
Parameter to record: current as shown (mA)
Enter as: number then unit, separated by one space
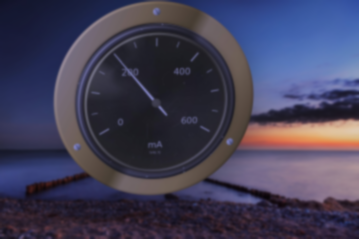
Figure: 200 mA
